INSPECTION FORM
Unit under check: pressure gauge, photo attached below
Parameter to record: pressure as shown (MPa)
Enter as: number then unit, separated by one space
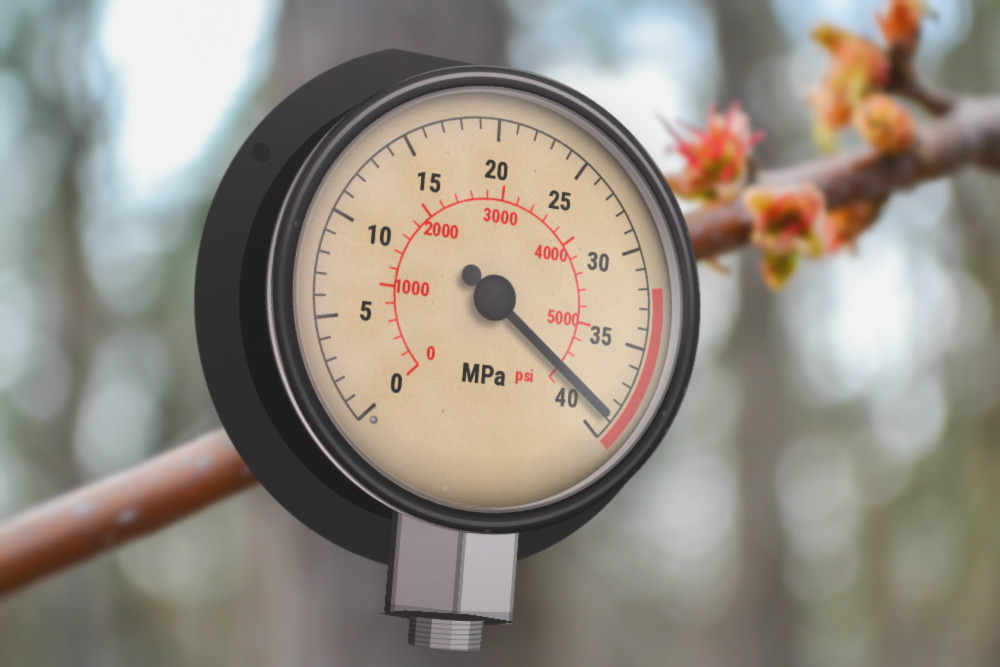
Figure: 39 MPa
